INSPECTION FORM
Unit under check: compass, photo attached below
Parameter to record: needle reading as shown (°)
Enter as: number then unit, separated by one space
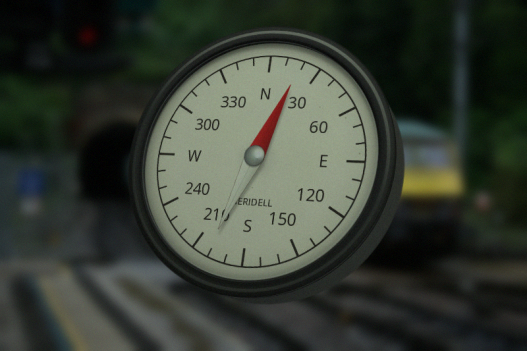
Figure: 20 °
